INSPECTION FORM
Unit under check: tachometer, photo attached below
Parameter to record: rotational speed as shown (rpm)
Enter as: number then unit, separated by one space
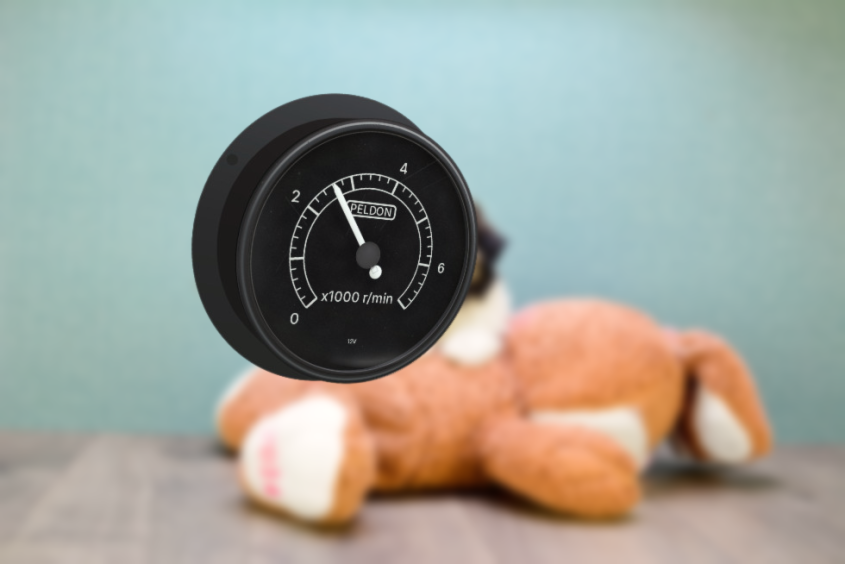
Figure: 2600 rpm
